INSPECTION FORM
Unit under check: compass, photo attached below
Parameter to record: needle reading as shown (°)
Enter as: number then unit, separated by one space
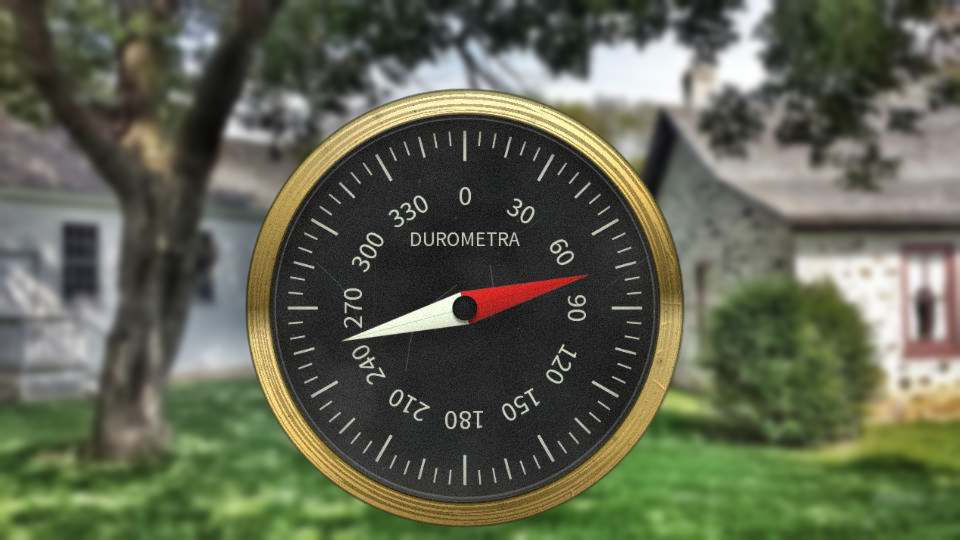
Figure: 75 °
